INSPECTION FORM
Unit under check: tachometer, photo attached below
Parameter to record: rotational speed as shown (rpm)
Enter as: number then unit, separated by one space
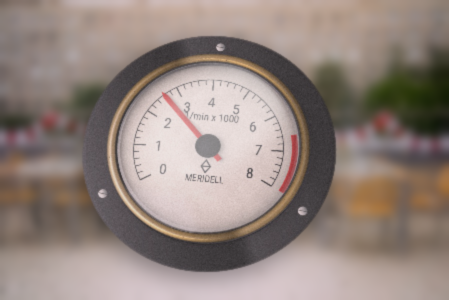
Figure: 2600 rpm
